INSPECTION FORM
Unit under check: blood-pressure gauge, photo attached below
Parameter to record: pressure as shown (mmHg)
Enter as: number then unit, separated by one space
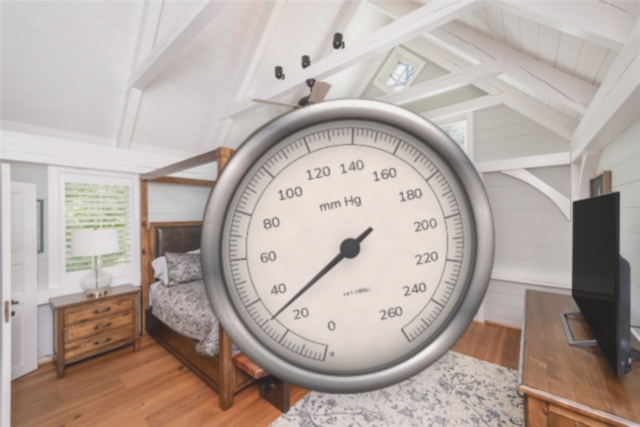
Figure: 30 mmHg
